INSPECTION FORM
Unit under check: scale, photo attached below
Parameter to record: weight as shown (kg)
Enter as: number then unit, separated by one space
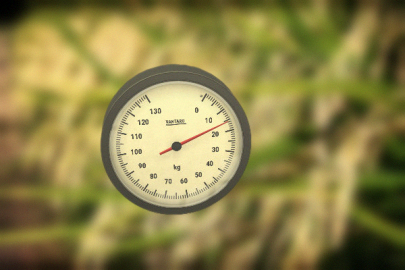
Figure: 15 kg
